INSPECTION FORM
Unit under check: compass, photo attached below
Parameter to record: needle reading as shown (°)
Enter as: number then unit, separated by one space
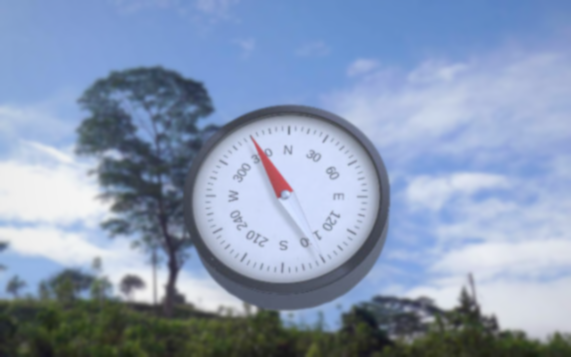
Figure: 330 °
